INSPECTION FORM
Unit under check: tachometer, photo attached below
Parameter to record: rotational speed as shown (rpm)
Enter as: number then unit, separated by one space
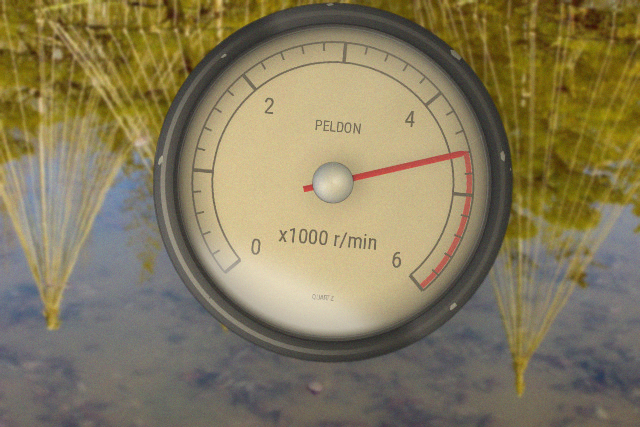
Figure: 4600 rpm
